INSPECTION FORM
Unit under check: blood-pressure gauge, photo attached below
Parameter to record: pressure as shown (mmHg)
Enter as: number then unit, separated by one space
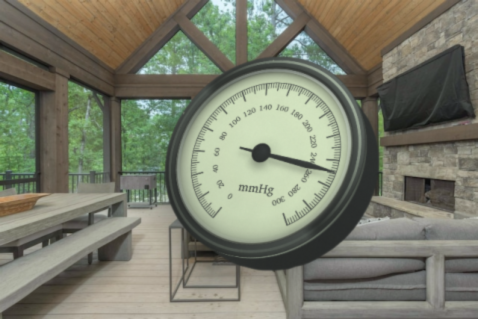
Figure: 250 mmHg
